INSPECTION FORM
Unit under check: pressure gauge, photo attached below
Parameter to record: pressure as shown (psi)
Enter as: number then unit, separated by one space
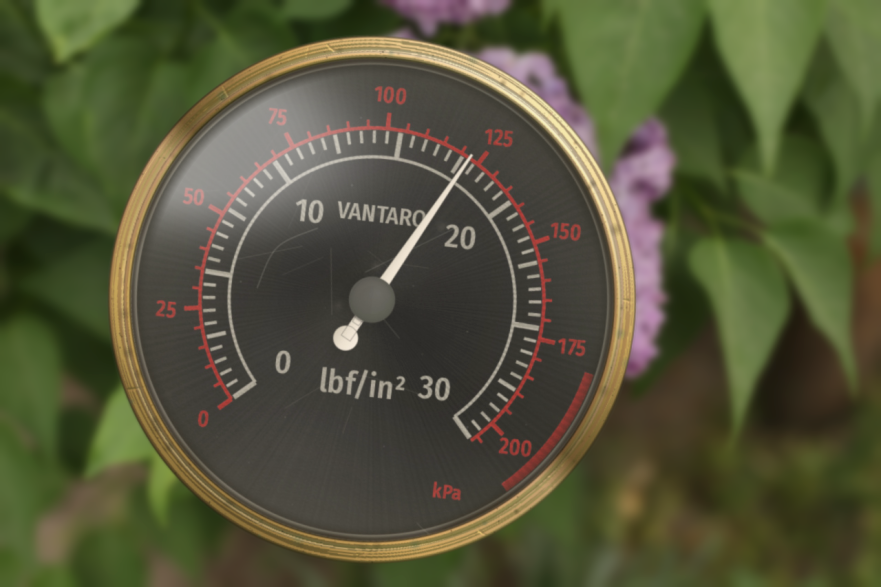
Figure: 17.75 psi
